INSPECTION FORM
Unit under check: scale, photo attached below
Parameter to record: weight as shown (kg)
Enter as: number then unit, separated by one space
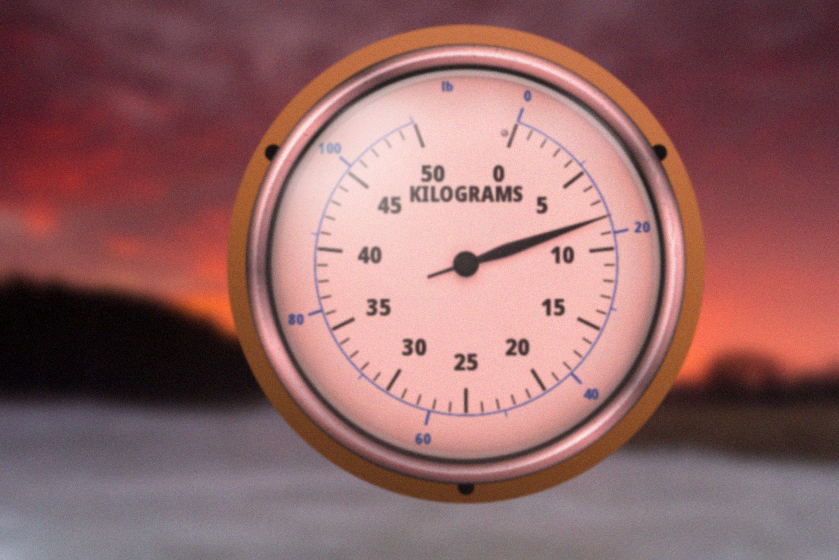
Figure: 8 kg
